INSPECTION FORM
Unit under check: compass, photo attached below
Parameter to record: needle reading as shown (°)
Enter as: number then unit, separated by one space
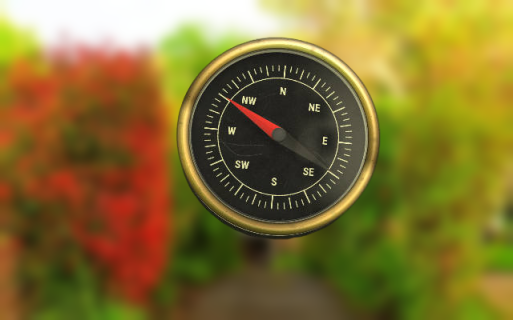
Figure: 300 °
